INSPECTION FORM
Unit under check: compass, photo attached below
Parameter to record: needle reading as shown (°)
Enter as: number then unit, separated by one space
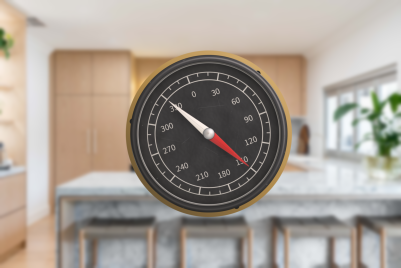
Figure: 150 °
